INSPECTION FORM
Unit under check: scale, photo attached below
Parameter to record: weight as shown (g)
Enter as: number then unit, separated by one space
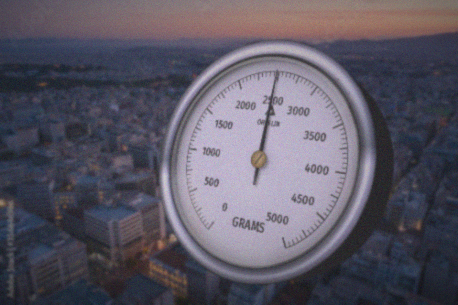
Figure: 2500 g
